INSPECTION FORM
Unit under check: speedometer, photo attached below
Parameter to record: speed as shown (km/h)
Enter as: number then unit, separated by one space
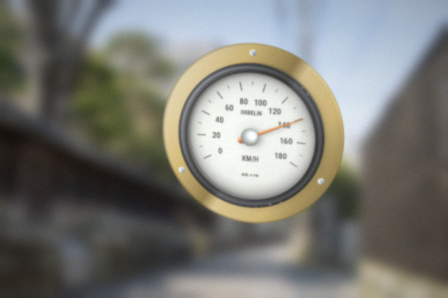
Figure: 140 km/h
